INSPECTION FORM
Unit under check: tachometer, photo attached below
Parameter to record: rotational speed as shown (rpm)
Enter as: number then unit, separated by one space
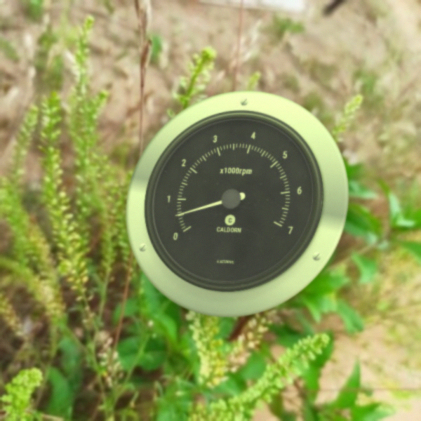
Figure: 500 rpm
